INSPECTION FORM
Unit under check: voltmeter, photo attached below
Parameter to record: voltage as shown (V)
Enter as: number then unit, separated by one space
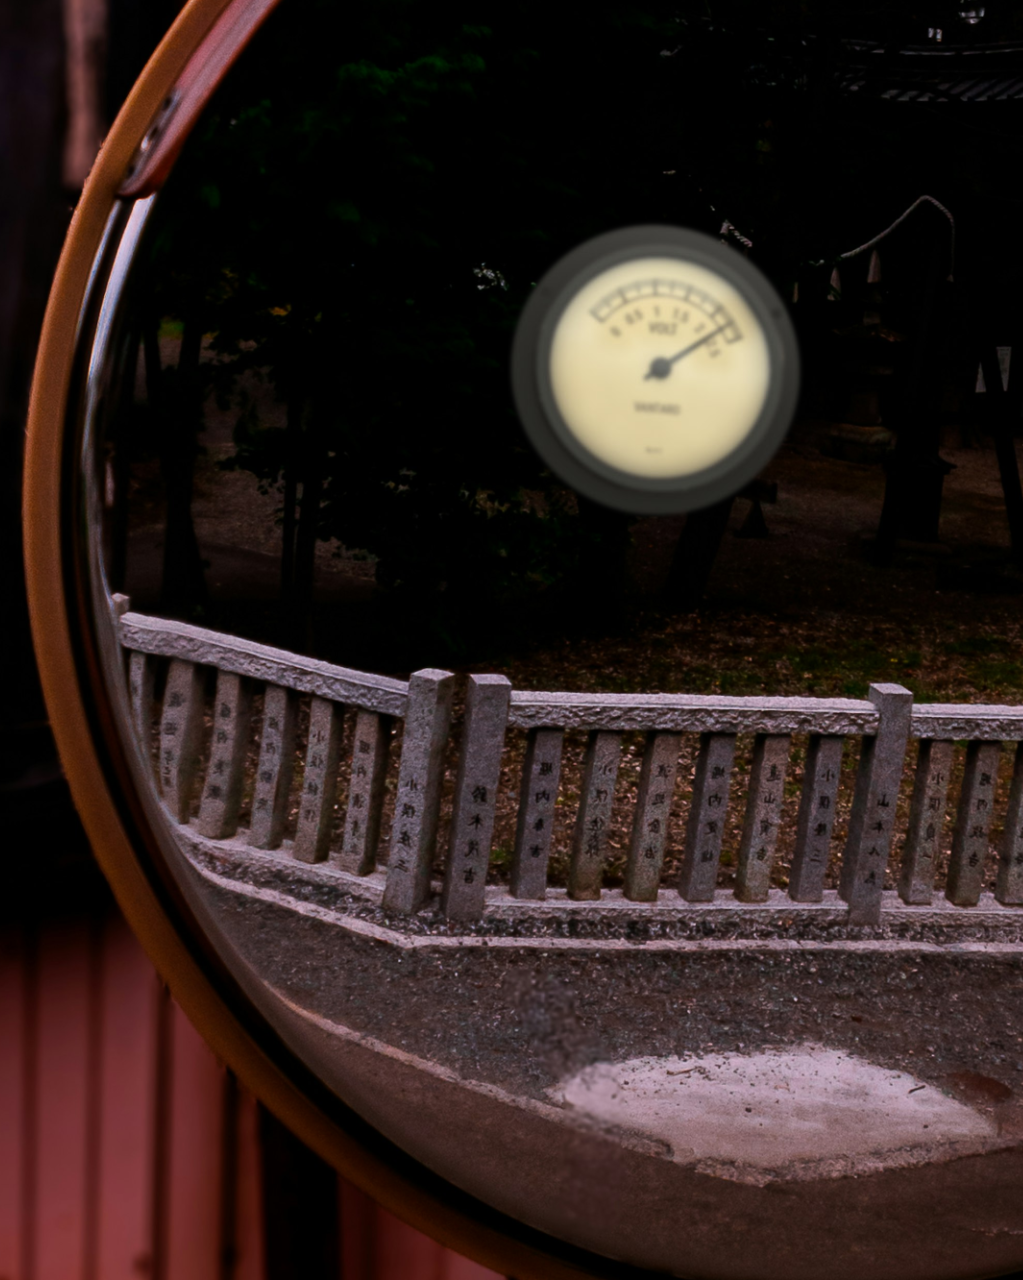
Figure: 2.25 V
